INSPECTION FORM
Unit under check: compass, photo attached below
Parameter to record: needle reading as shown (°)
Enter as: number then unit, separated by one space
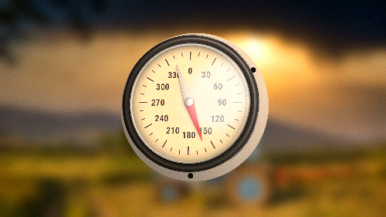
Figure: 160 °
